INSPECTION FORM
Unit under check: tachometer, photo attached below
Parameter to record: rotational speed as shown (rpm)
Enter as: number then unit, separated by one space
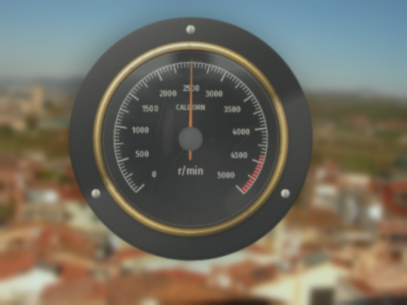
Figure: 2500 rpm
